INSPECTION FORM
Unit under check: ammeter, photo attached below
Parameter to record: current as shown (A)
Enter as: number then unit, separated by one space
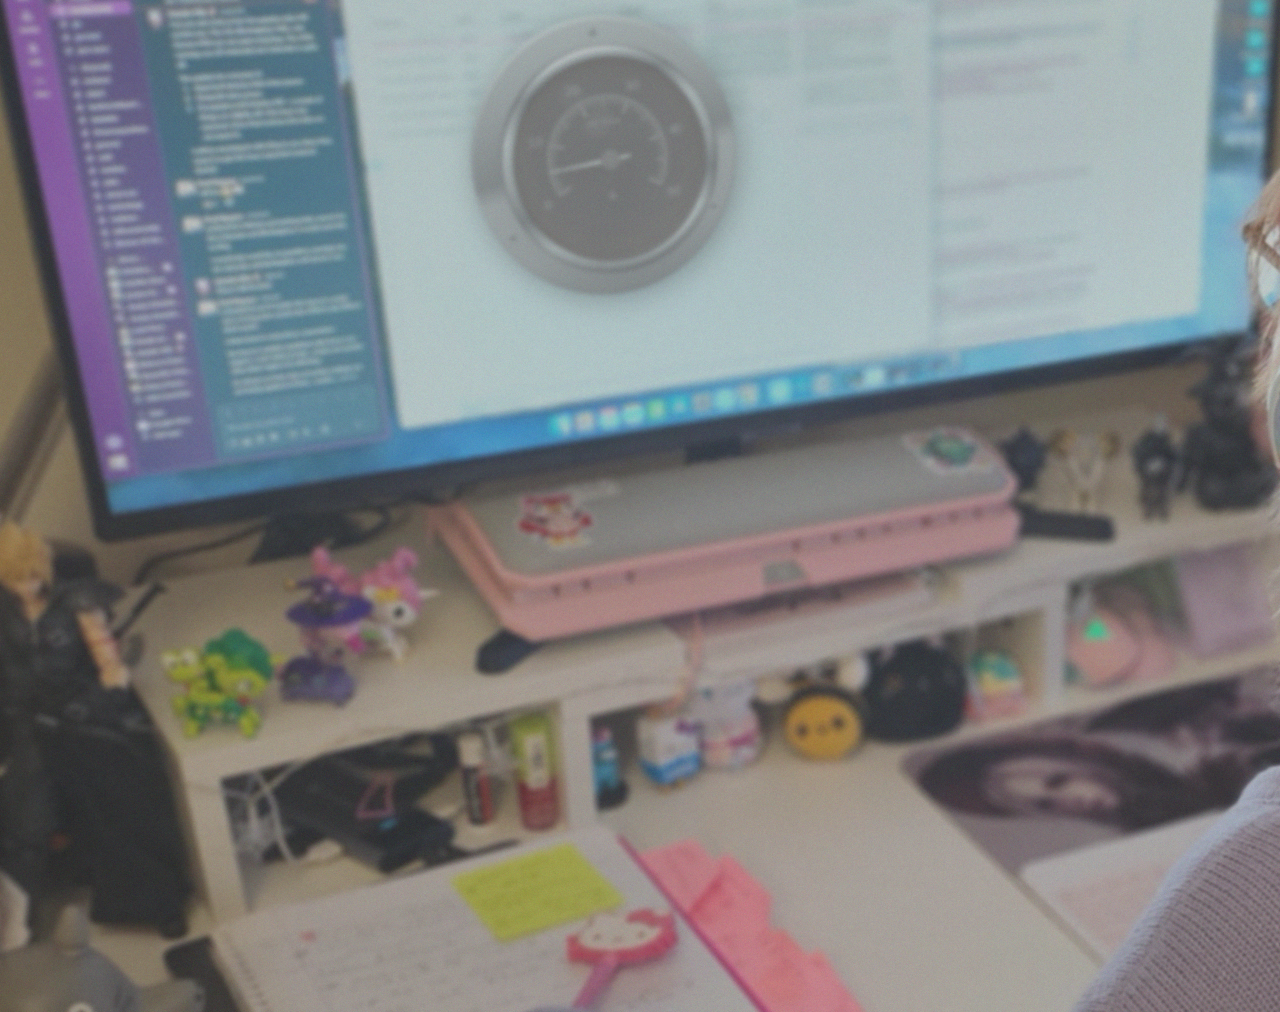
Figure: 5 A
